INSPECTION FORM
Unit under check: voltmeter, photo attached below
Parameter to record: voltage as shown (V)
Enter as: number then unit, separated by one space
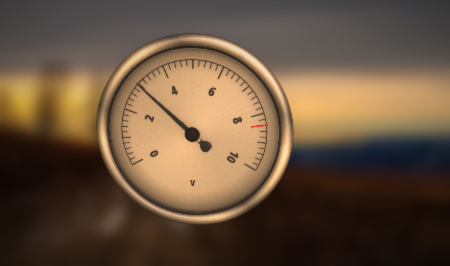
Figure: 3 V
